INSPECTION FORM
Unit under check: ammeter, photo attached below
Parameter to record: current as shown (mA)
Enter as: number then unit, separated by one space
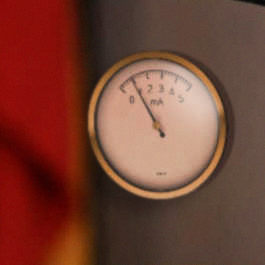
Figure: 1 mA
